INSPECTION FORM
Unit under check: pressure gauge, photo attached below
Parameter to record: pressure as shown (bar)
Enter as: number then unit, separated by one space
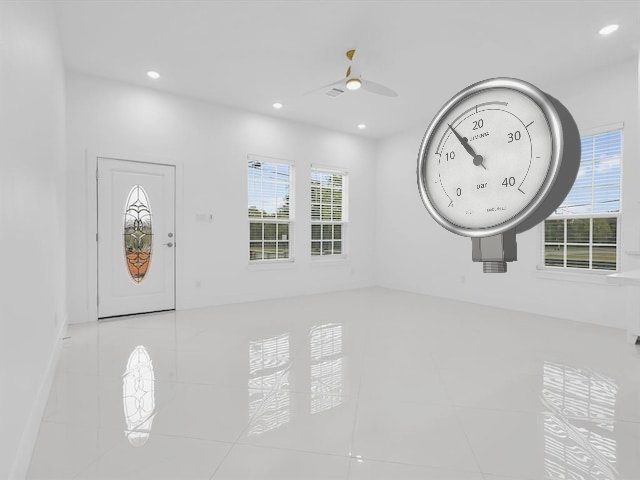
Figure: 15 bar
